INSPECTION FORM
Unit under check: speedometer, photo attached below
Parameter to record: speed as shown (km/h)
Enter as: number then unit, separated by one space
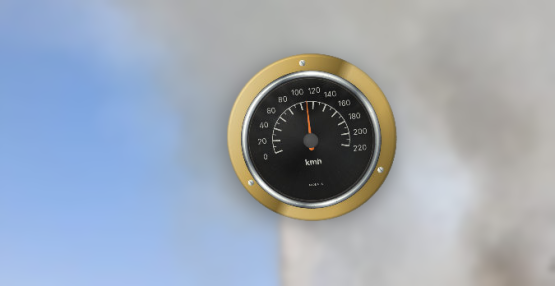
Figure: 110 km/h
